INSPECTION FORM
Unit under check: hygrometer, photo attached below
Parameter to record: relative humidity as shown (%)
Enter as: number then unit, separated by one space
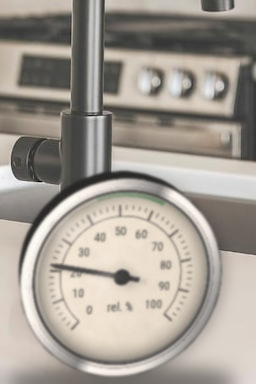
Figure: 22 %
